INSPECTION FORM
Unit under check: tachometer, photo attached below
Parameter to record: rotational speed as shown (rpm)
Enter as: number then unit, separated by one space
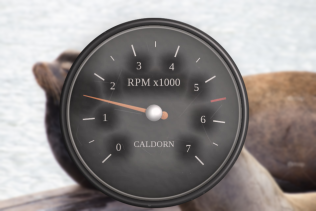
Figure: 1500 rpm
